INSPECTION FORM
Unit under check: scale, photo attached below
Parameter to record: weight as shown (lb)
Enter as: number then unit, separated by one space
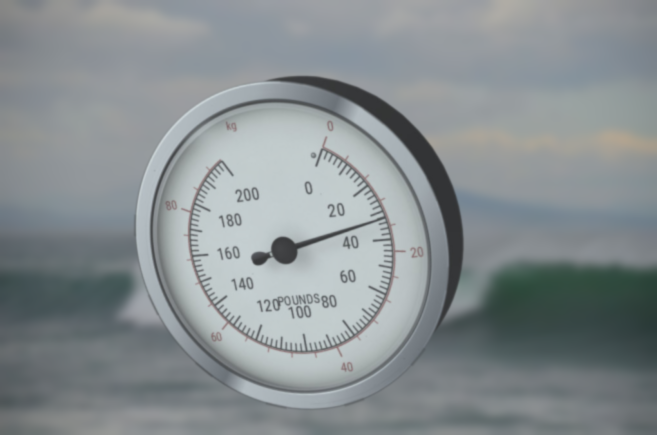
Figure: 32 lb
